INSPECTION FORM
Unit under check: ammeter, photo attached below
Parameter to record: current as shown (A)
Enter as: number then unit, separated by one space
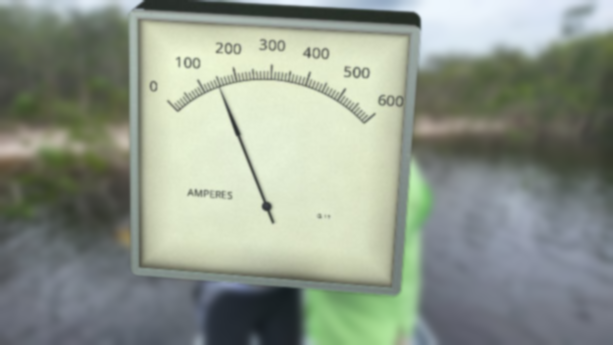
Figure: 150 A
